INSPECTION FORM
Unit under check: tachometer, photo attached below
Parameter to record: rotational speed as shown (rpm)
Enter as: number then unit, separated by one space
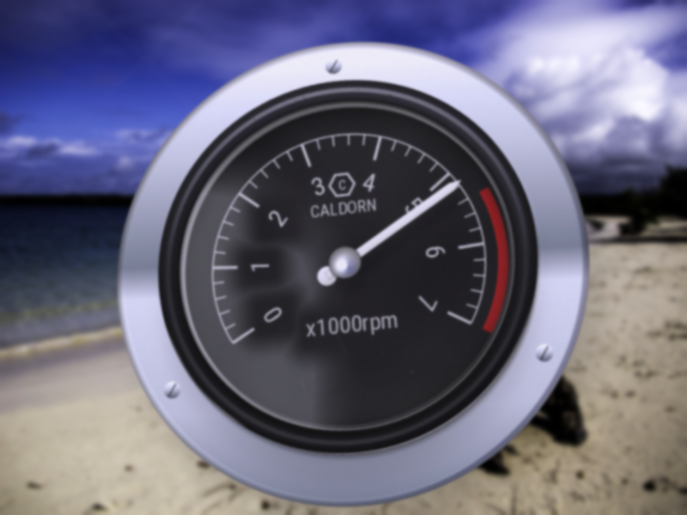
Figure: 5200 rpm
